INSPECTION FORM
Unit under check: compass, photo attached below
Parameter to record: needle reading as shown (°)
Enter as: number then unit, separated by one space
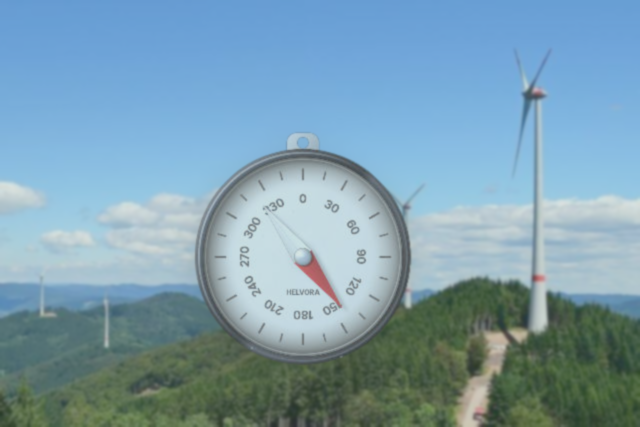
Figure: 142.5 °
